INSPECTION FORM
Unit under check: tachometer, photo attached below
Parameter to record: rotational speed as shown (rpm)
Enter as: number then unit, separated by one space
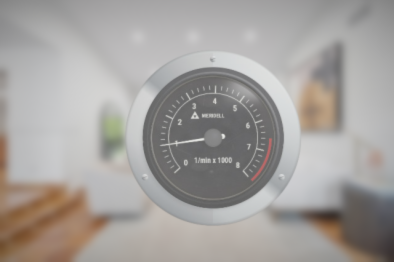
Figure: 1000 rpm
